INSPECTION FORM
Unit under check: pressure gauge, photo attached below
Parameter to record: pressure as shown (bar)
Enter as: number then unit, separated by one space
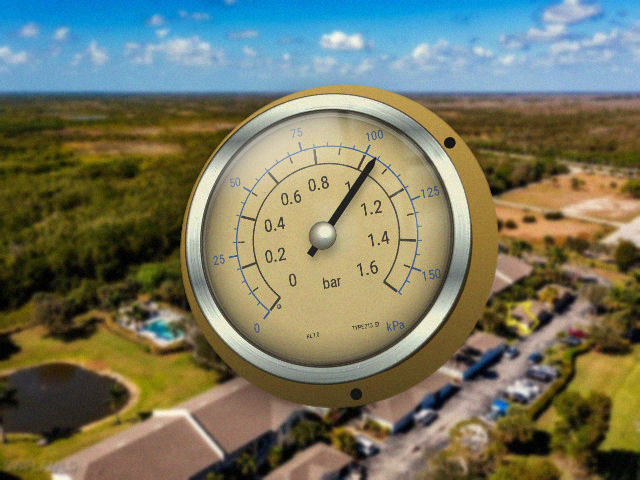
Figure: 1.05 bar
